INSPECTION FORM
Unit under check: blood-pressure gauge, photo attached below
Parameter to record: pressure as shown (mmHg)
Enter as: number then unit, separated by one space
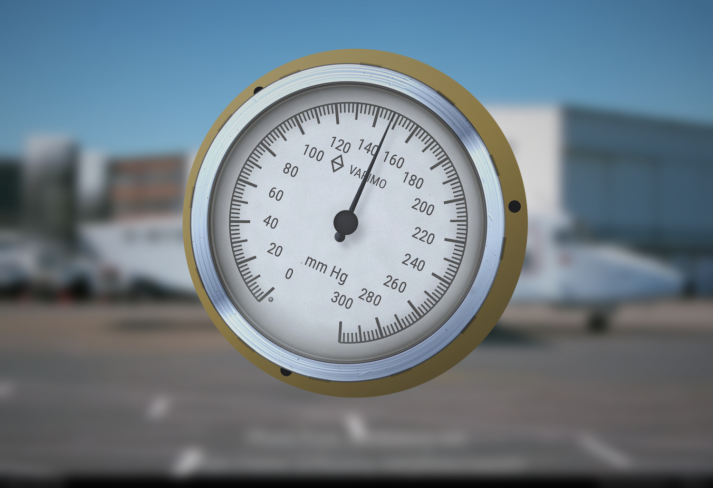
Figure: 148 mmHg
